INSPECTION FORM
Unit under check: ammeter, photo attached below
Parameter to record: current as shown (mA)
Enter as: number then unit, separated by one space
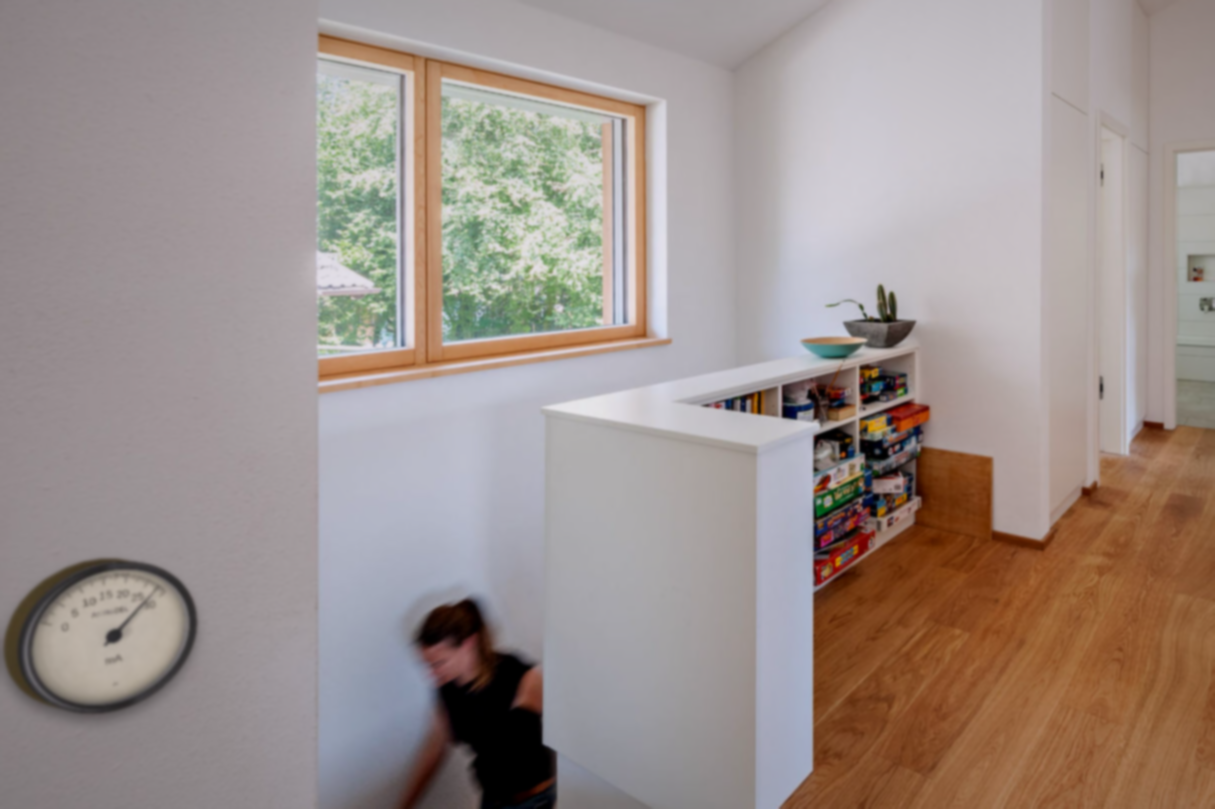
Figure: 27.5 mA
